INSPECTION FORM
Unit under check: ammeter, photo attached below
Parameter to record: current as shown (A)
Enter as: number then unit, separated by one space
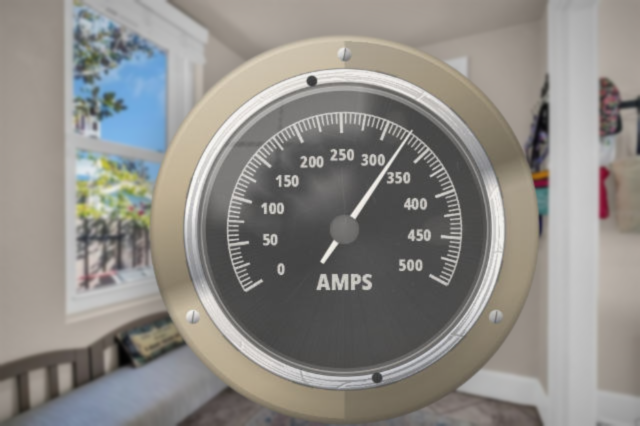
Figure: 325 A
